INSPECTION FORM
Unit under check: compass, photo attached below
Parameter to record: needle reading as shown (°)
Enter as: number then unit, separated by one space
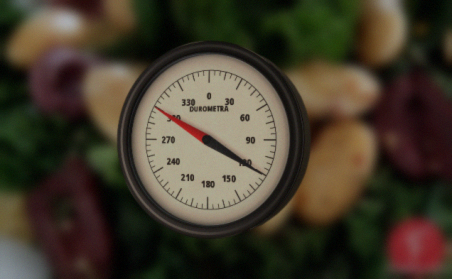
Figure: 300 °
